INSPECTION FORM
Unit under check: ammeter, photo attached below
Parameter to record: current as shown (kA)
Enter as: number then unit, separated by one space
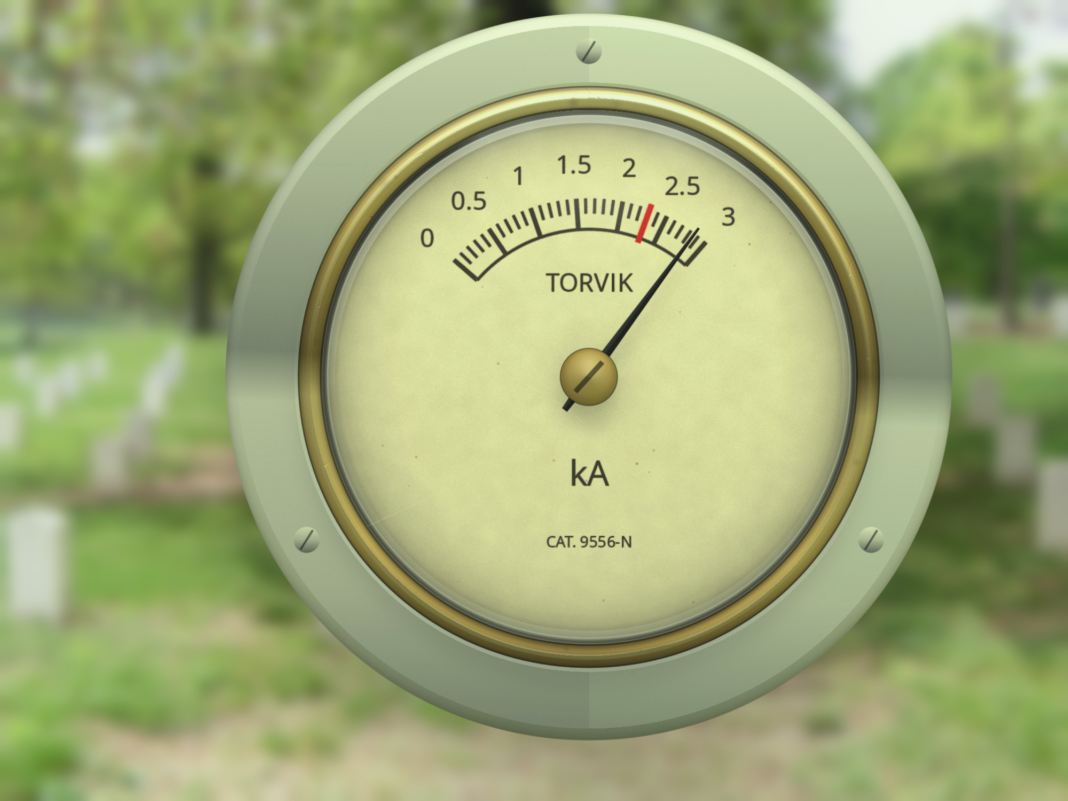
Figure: 2.85 kA
